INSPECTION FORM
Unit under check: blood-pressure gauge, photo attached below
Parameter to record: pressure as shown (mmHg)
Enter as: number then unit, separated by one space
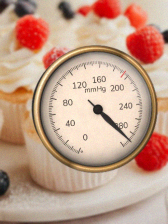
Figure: 290 mmHg
